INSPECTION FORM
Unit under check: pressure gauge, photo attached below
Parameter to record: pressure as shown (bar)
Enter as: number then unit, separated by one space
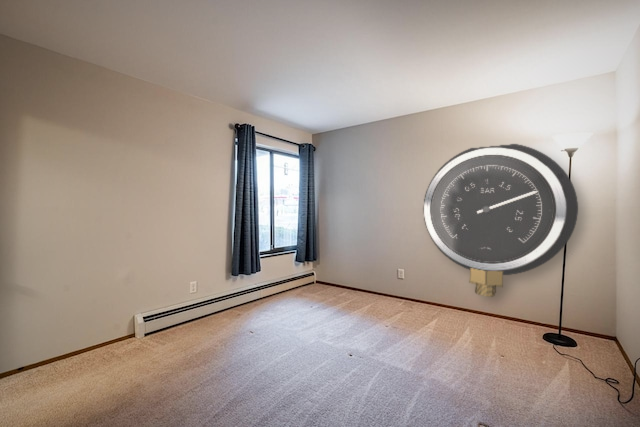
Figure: 2 bar
